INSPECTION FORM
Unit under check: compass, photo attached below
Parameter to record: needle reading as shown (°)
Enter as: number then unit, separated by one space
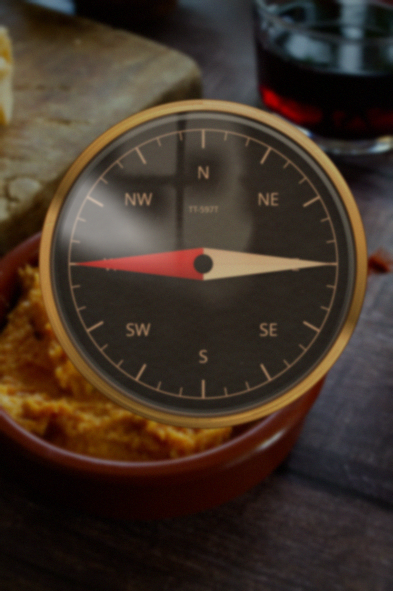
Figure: 270 °
